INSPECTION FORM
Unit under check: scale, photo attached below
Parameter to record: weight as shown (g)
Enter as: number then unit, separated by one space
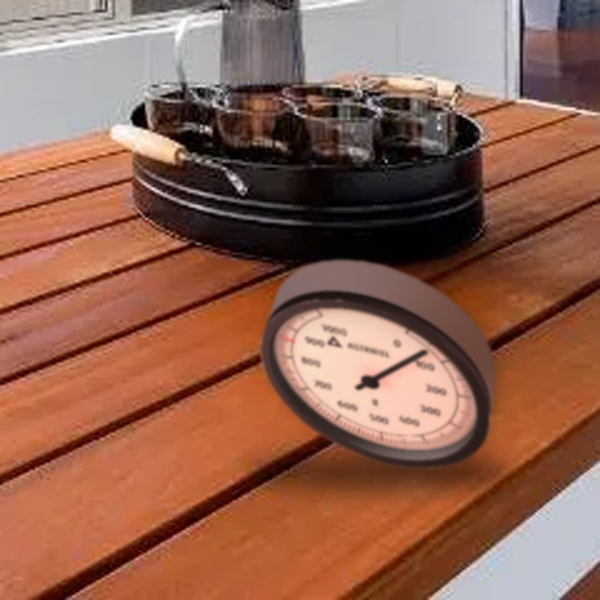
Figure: 50 g
